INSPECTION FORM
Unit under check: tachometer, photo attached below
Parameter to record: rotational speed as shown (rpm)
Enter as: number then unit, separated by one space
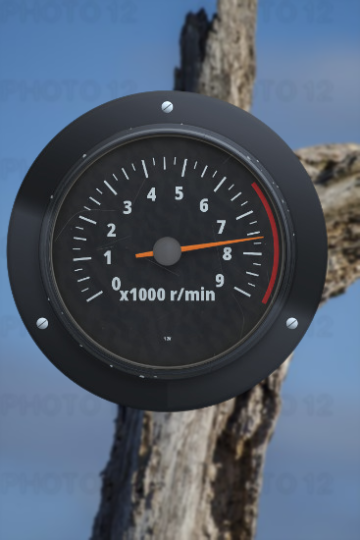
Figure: 7625 rpm
